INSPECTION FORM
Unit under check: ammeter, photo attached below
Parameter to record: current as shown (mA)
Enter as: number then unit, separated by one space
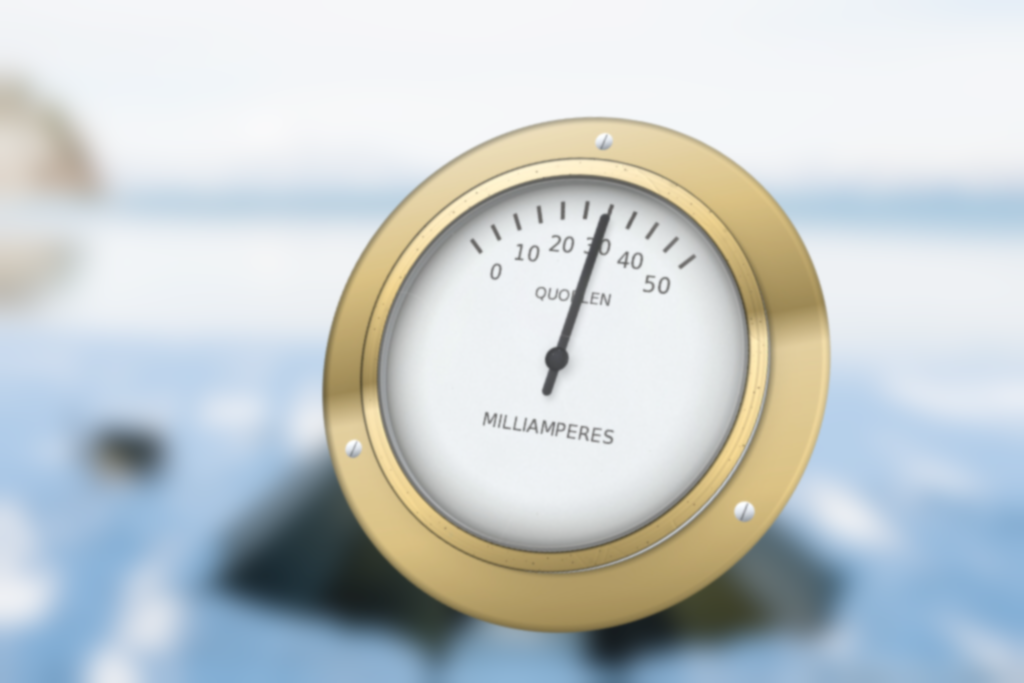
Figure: 30 mA
